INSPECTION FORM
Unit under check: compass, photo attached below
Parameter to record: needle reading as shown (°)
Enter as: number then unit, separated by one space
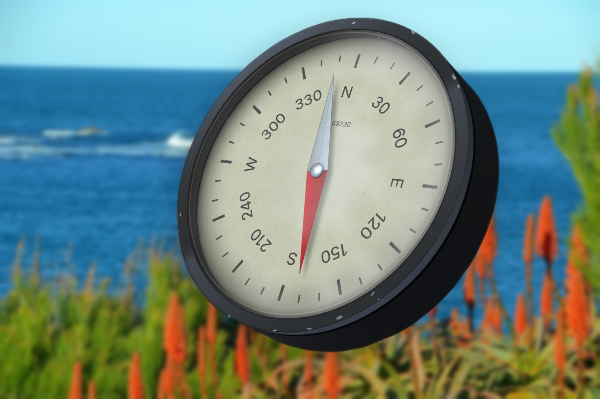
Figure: 170 °
